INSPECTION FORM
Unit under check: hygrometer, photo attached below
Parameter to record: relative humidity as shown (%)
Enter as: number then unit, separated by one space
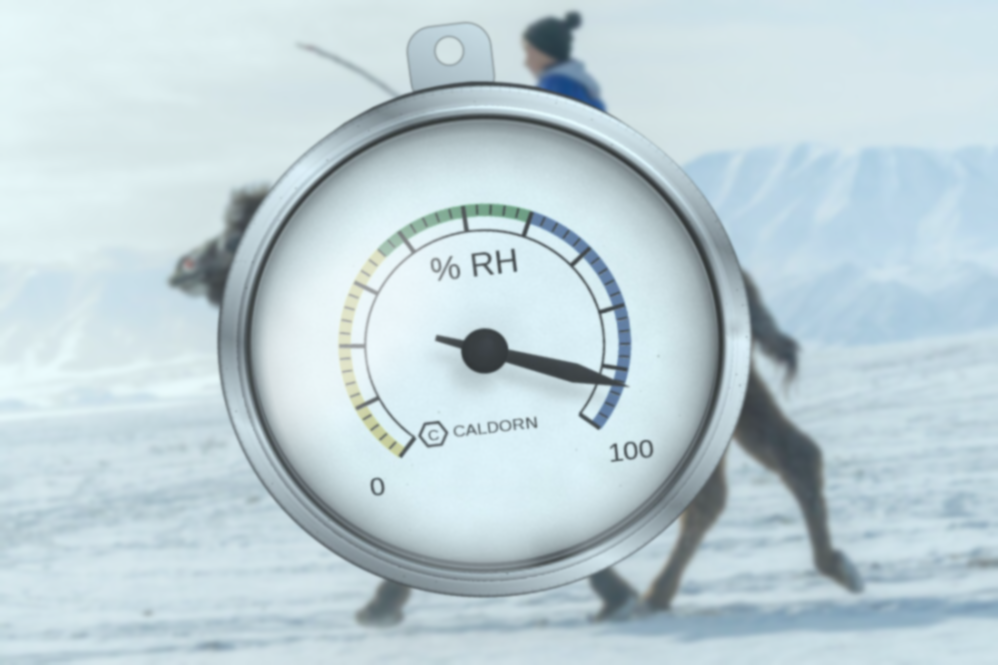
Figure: 92 %
